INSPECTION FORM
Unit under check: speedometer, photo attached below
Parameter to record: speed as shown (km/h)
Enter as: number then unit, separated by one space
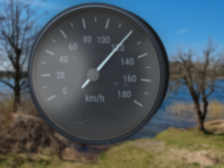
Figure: 120 km/h
